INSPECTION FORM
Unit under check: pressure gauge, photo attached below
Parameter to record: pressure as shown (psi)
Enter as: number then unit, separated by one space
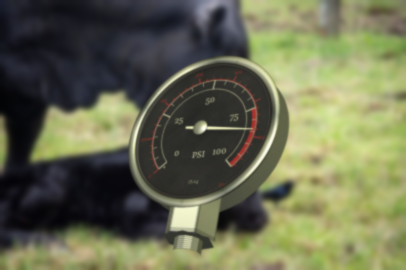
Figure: 85 psi
